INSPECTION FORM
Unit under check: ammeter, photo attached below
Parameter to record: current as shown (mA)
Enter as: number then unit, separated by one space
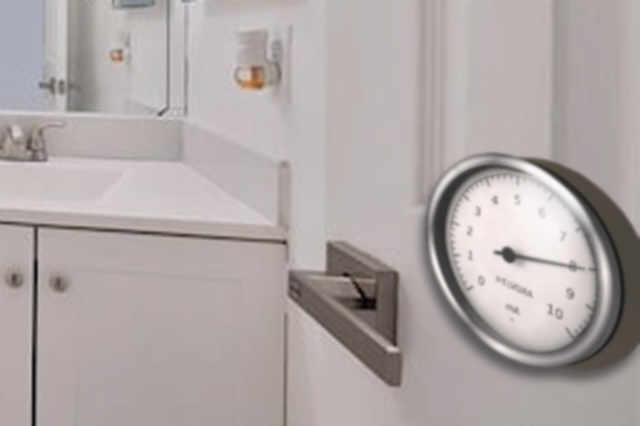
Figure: 8 mA
